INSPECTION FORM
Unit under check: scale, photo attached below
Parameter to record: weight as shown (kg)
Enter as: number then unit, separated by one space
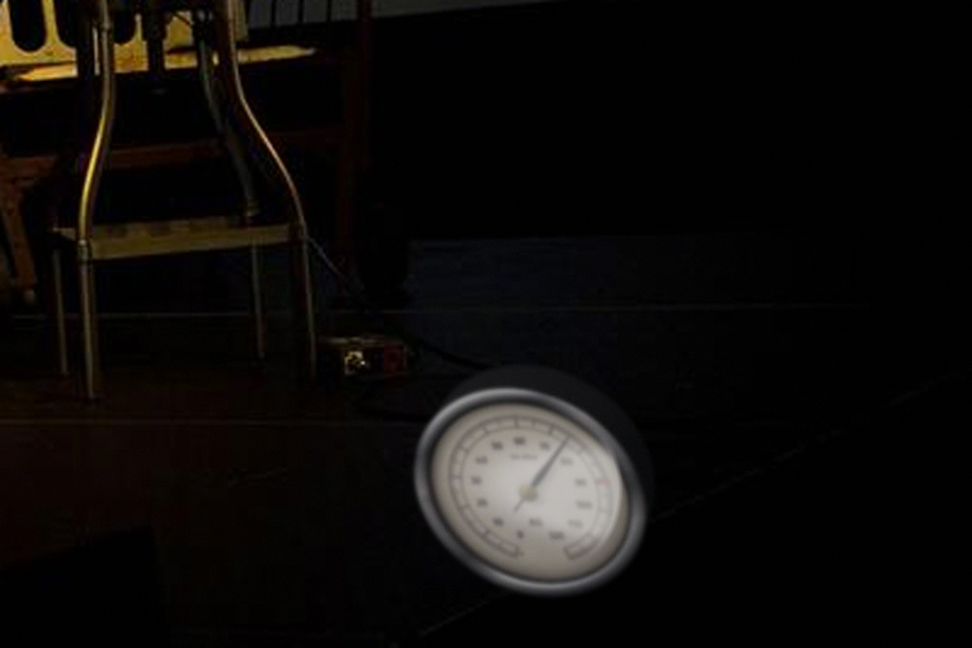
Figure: 75 kg
